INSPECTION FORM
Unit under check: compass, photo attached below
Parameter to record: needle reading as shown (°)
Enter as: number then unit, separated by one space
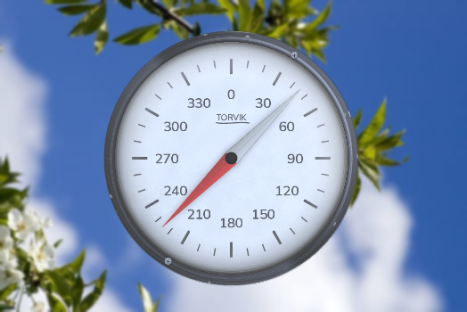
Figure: 225 °
